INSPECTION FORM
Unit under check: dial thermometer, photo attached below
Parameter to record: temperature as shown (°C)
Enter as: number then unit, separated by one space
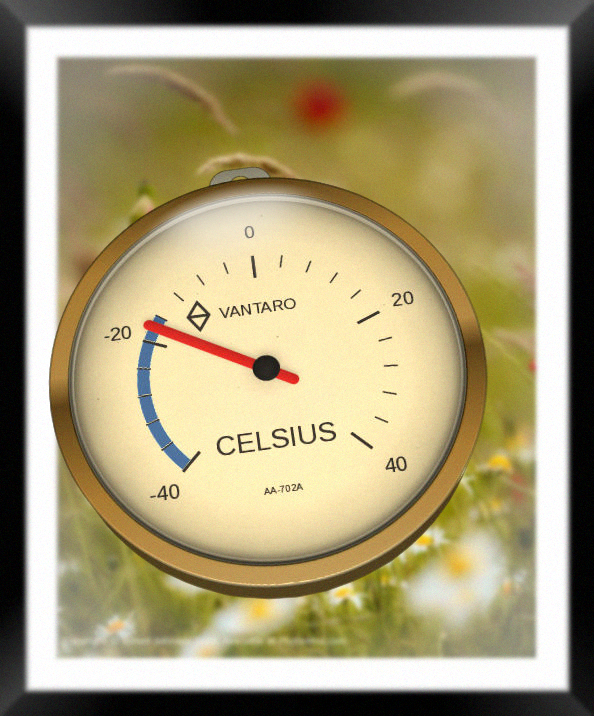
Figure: -18 °C
